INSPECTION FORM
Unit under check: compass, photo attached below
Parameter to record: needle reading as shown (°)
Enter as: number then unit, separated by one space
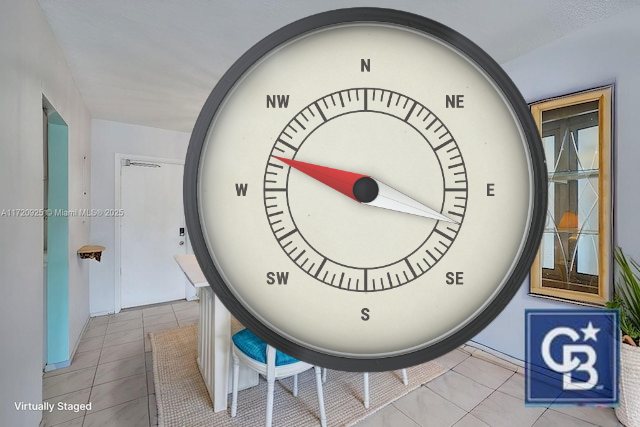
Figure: 290 °
